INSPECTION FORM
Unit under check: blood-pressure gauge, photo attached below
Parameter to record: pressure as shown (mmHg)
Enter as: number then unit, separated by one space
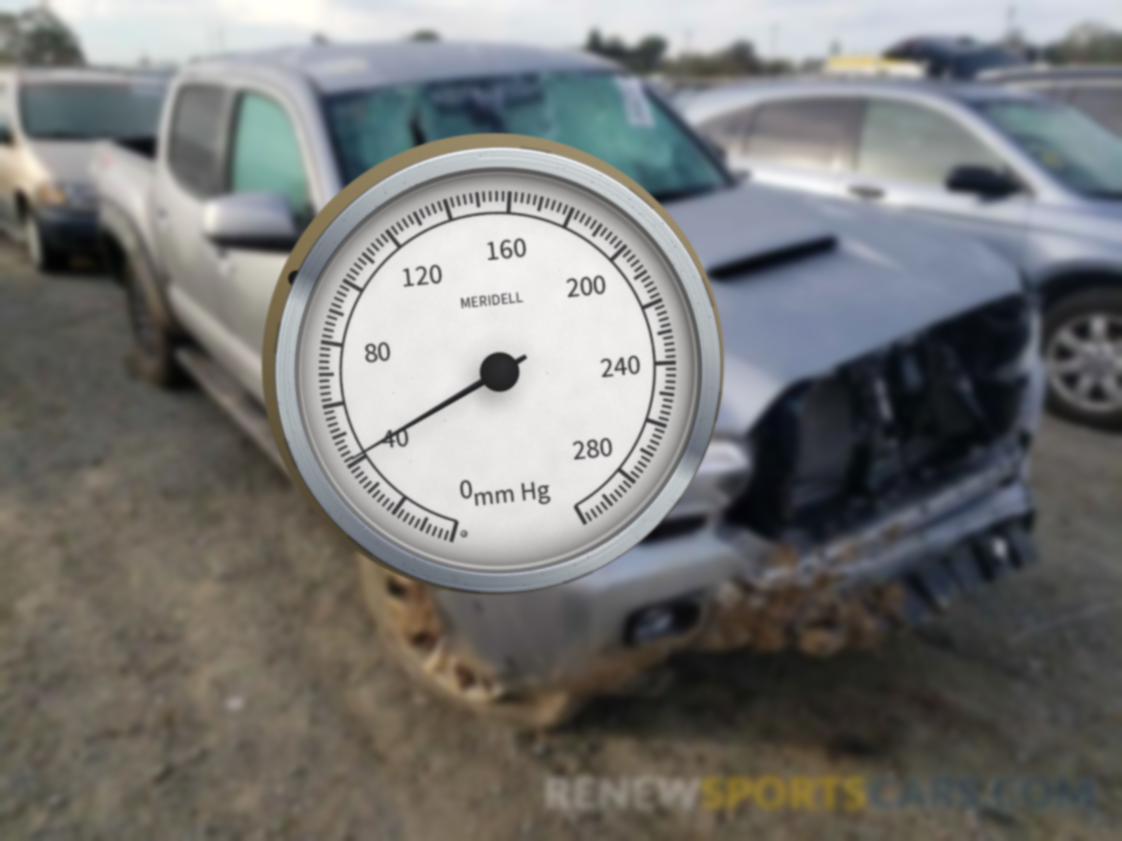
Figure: 42 mmHg
